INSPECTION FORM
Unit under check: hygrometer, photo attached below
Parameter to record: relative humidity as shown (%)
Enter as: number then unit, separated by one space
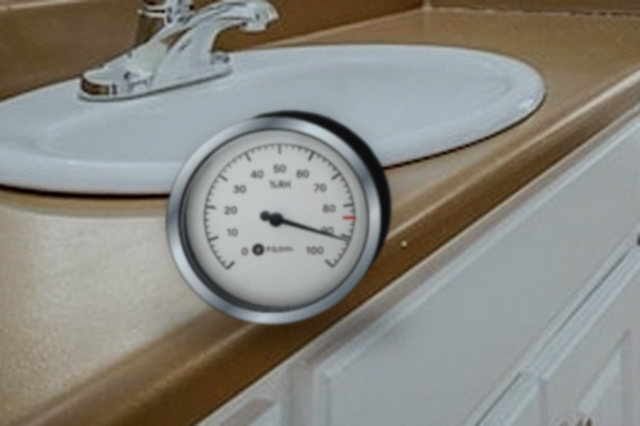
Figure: 90 %
